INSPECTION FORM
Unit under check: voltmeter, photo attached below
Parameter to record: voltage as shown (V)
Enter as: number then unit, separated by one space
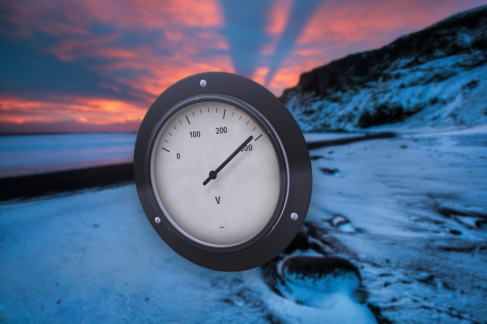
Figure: 290 V
